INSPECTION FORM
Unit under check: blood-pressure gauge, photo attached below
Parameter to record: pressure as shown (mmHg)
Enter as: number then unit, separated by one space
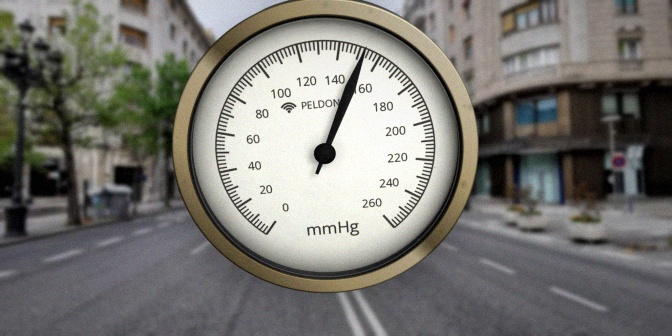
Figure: 152 mmHg
